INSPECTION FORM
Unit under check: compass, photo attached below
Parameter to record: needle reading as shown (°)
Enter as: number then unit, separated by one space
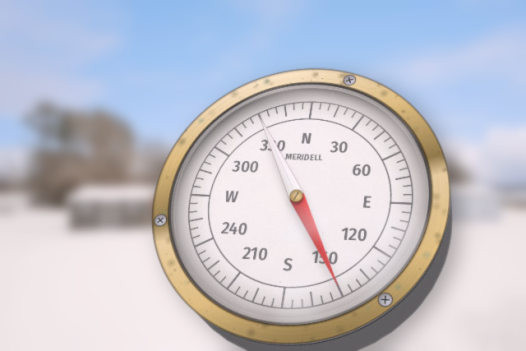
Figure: 150 °
